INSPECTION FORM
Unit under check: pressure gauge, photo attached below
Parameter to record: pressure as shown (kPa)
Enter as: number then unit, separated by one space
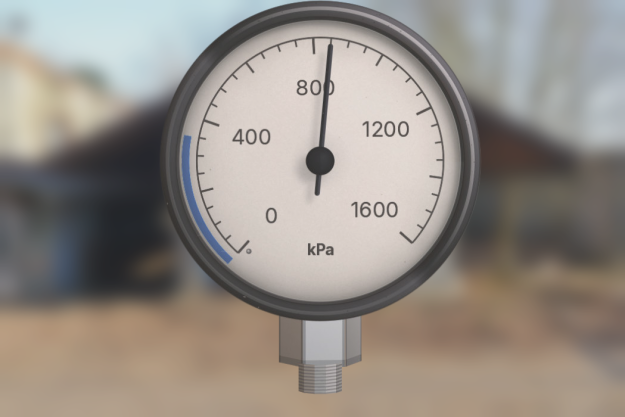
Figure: 850 kPa
